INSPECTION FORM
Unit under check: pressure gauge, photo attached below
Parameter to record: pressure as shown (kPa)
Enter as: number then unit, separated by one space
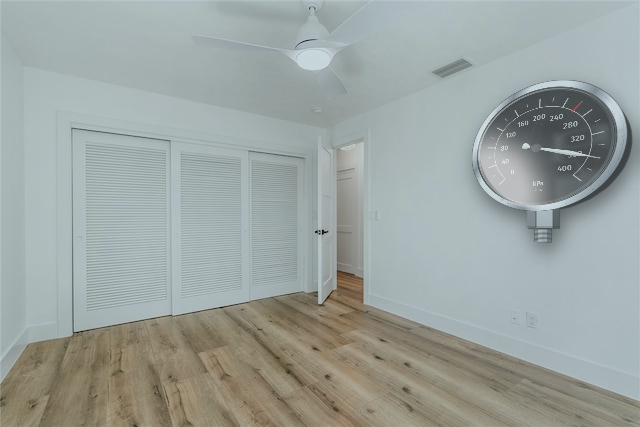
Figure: 360 kPa
